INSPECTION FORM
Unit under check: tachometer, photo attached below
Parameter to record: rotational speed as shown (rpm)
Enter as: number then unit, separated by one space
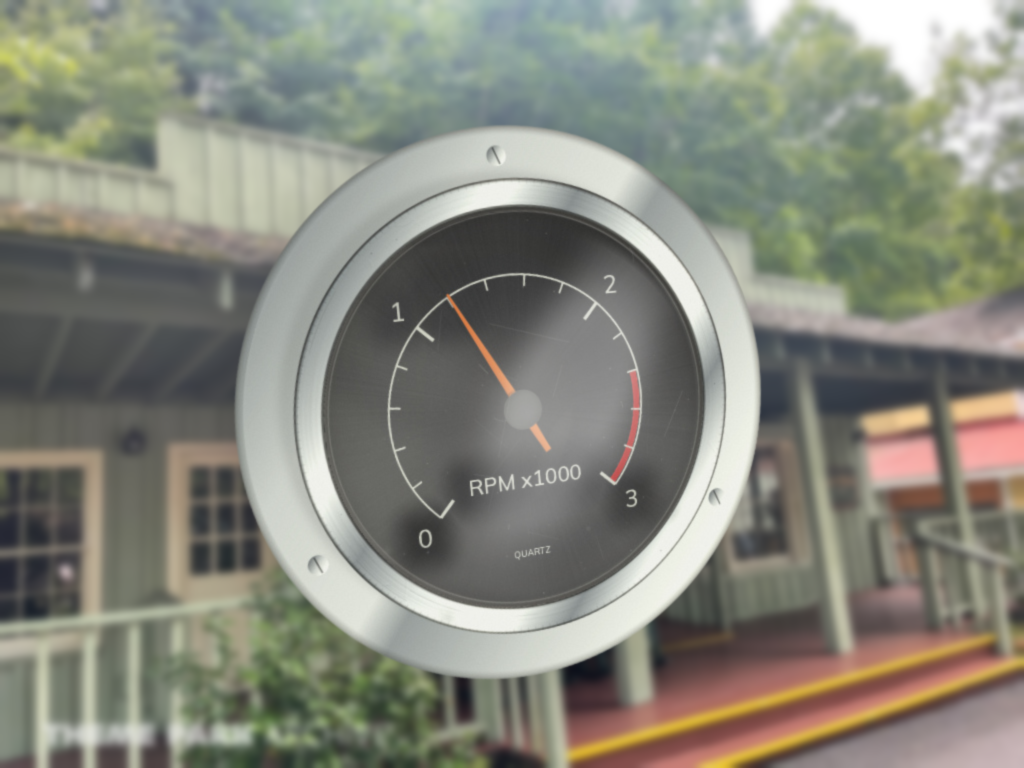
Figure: 1200 rpm
